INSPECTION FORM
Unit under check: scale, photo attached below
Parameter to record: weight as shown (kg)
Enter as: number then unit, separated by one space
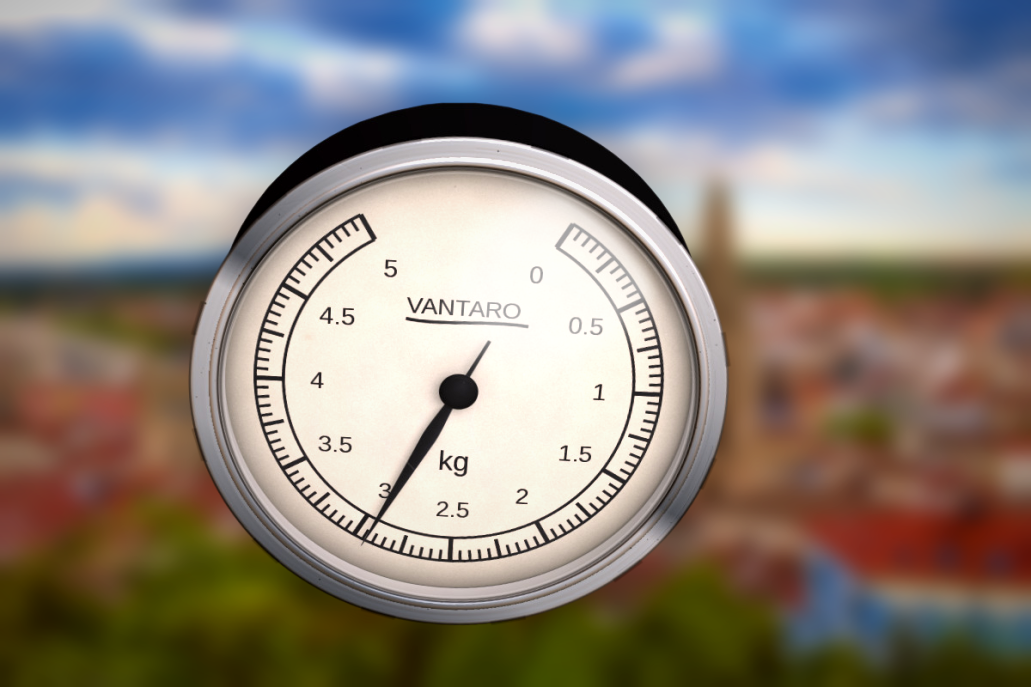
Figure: 2.95 kg
